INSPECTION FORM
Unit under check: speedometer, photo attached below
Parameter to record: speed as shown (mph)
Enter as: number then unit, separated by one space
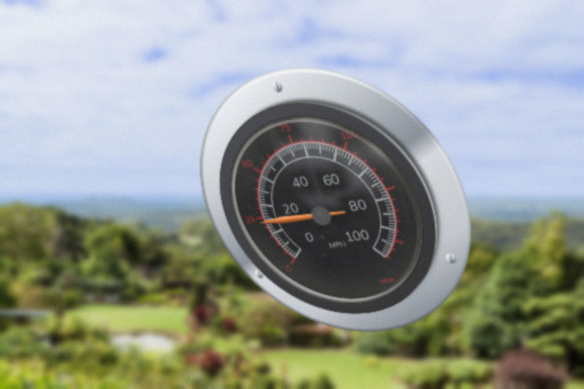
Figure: 15 mph
